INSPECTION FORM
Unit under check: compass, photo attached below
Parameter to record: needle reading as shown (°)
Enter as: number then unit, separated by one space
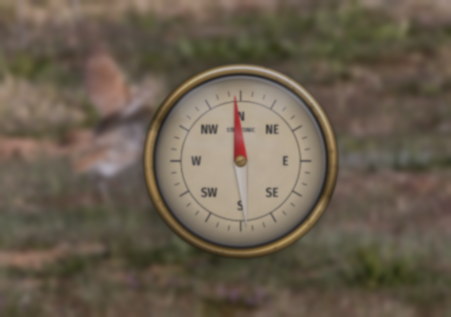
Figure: 355 °
